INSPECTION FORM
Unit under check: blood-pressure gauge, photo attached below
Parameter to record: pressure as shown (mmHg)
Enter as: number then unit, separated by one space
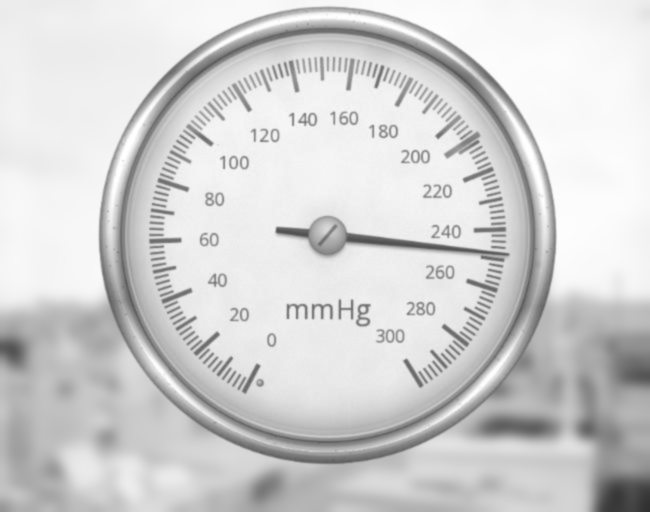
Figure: 248 mmHg
